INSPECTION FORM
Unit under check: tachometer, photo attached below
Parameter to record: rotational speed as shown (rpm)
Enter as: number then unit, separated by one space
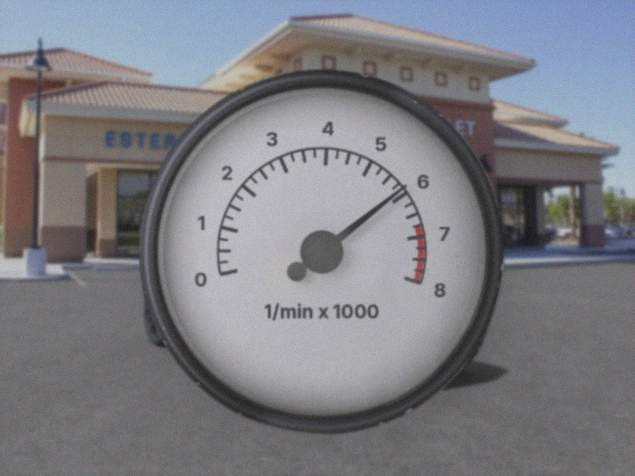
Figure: 5875 rpm
